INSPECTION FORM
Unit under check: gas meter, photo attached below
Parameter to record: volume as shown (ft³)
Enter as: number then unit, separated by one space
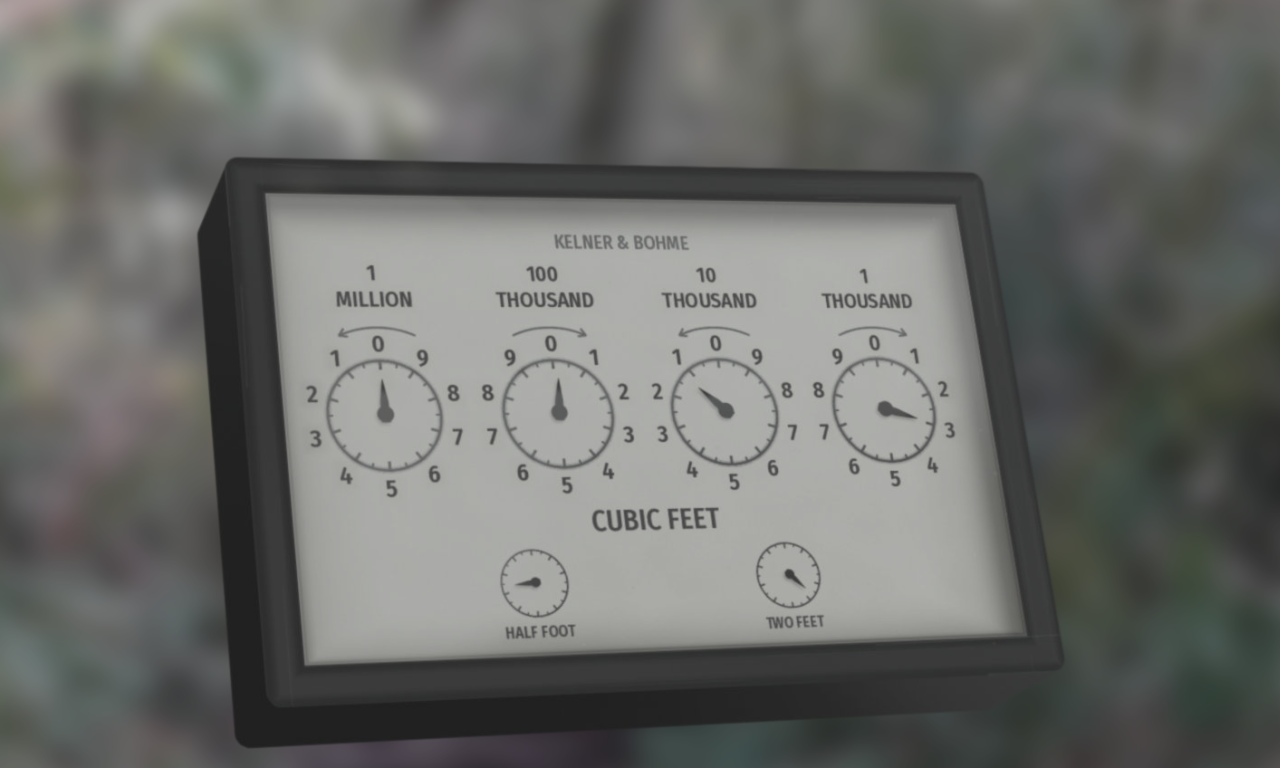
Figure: 1300 ft³
